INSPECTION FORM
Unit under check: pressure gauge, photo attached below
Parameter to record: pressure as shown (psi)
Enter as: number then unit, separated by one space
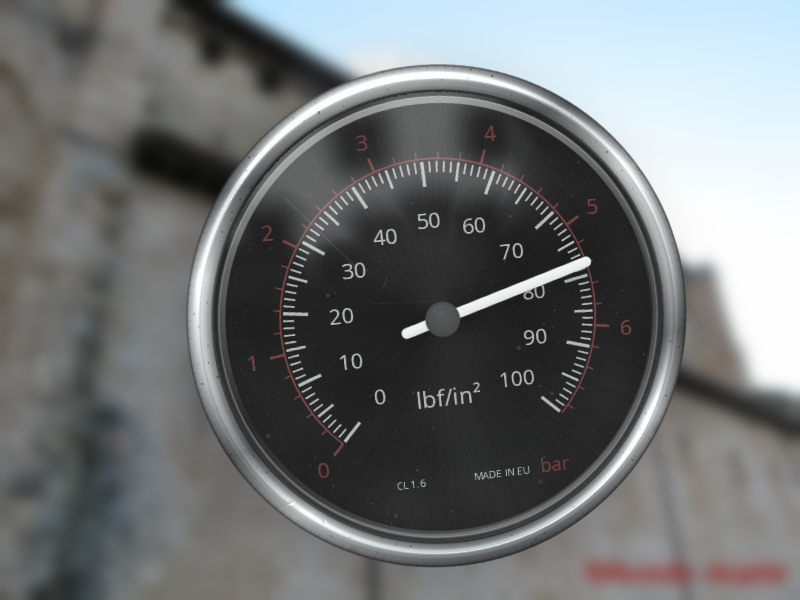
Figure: 78 psi
